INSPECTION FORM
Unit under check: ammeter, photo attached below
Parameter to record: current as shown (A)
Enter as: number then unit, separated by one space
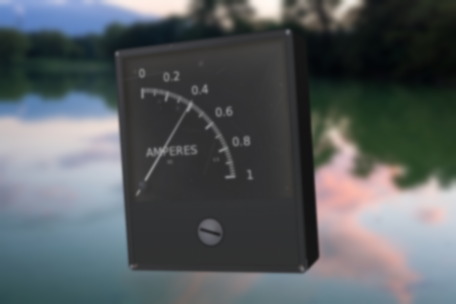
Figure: 0.4 A
